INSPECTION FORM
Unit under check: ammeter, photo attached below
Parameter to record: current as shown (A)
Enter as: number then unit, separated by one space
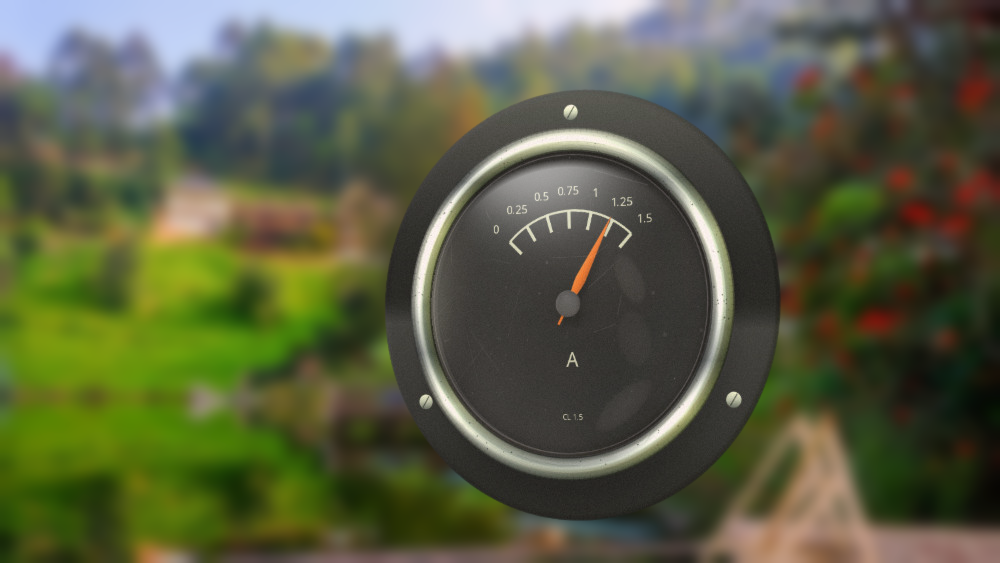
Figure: 1.25 A
